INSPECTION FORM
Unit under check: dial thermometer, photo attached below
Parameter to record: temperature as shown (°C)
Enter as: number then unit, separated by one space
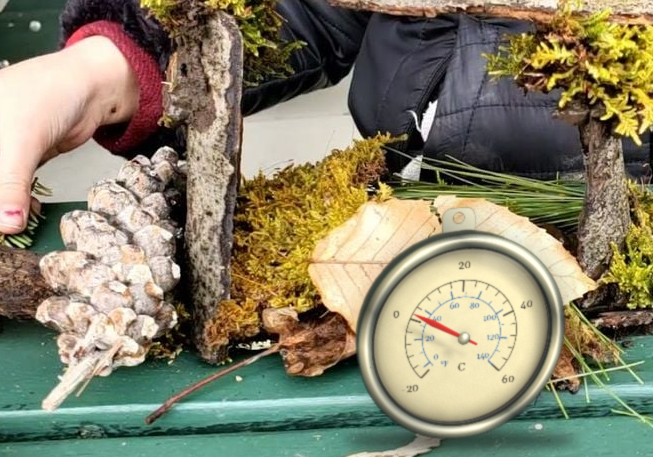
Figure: 2 °C
